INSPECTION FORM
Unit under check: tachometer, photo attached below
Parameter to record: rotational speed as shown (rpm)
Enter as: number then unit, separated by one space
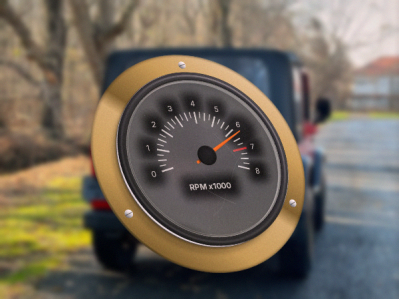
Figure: 6250 rpm
